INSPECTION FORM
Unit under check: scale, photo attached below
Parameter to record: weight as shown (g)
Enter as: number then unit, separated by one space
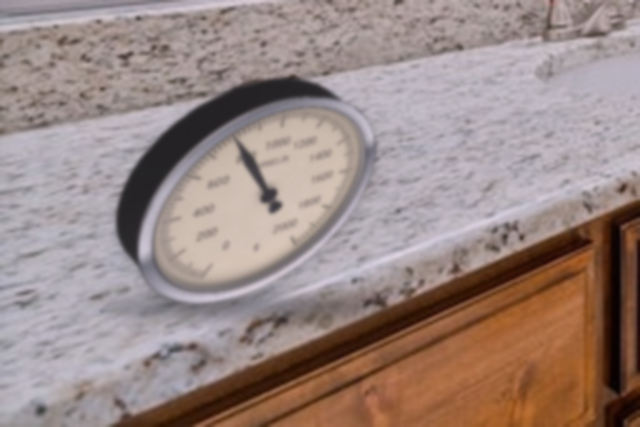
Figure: 800 g
